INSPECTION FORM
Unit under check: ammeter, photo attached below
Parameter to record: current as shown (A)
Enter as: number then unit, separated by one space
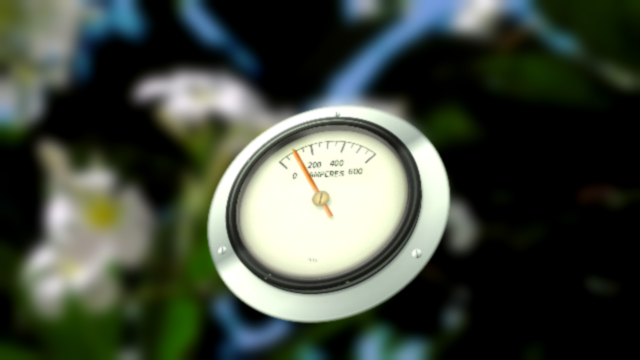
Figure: 100 A
